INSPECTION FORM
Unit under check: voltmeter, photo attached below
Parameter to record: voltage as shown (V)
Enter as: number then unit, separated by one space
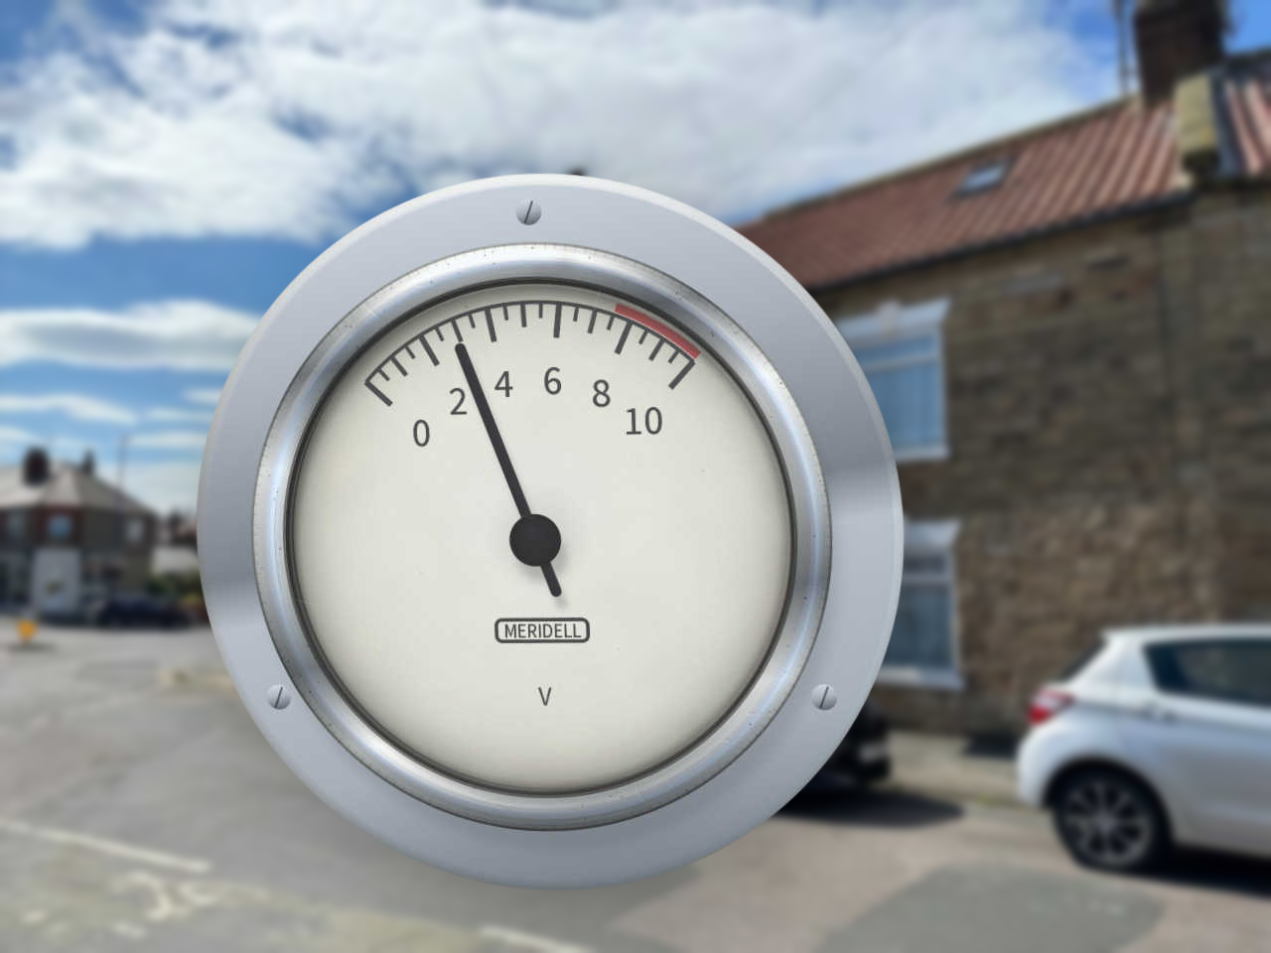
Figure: 3 V
